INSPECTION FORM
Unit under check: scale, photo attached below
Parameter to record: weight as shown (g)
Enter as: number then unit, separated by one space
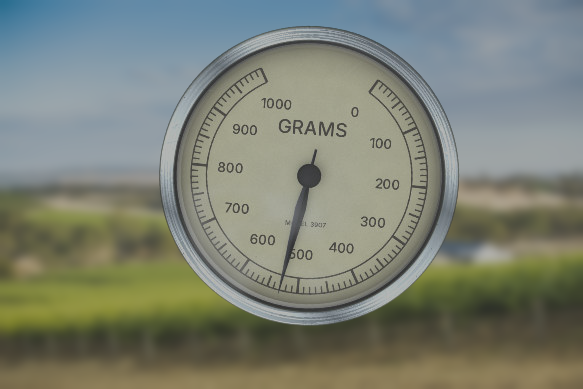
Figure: 530 g
